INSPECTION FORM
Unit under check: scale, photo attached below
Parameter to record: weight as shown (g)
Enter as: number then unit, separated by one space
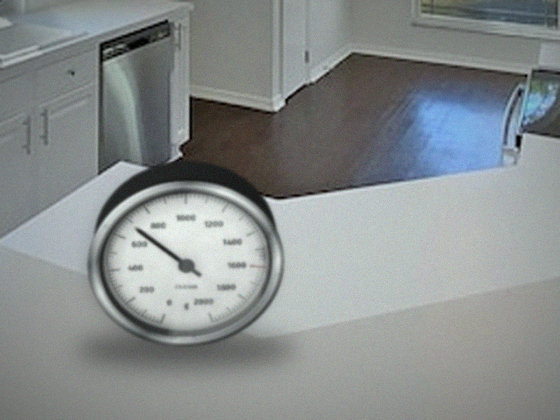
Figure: 700 g
